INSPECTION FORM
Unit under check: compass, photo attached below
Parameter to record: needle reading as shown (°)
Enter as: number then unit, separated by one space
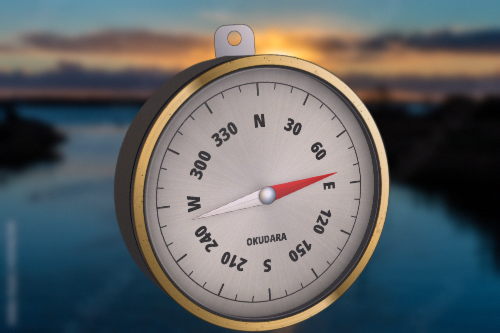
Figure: 80 °
